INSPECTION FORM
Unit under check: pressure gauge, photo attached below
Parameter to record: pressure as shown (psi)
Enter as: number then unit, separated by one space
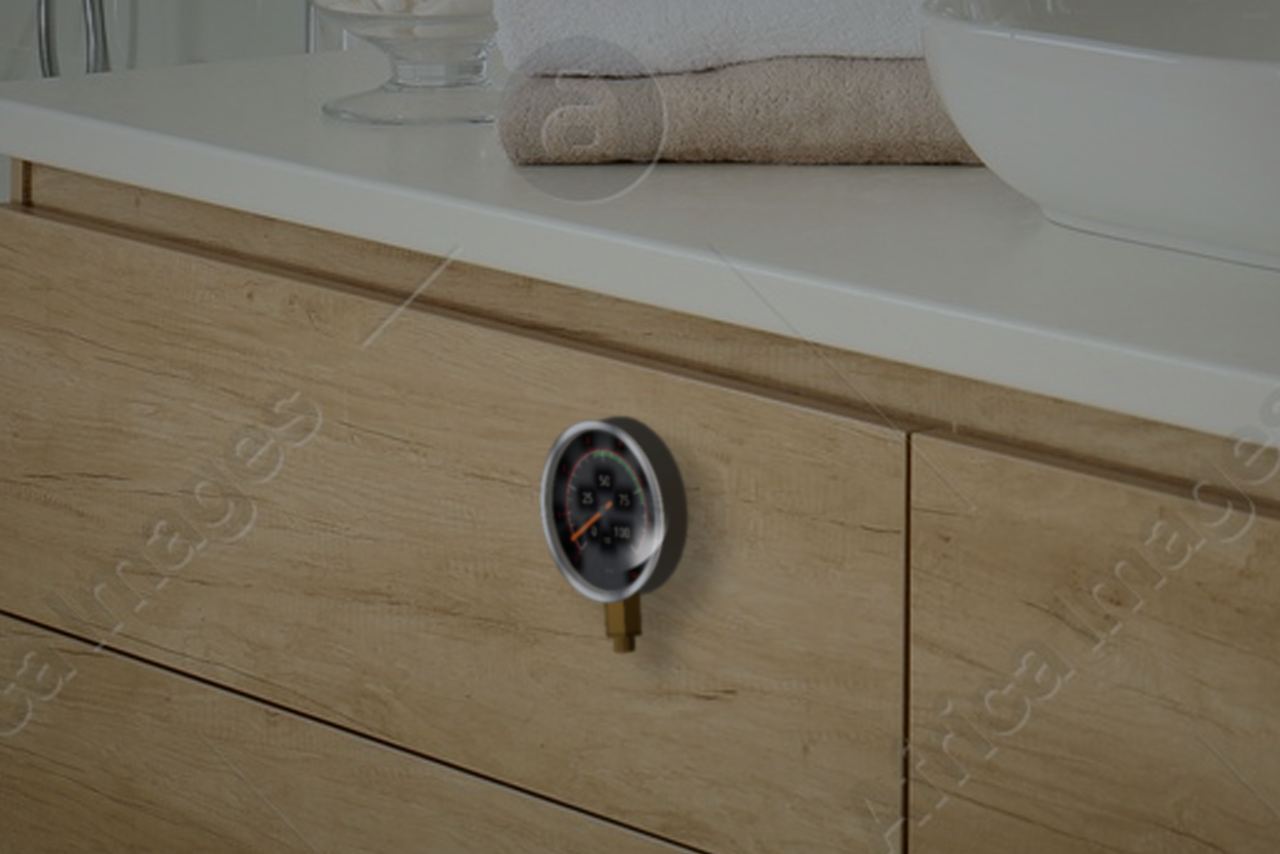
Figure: 5 psi
